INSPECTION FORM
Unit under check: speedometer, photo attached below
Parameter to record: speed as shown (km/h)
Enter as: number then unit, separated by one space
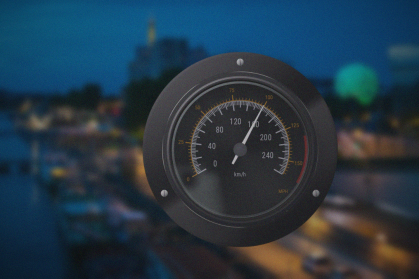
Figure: 160 km/h
